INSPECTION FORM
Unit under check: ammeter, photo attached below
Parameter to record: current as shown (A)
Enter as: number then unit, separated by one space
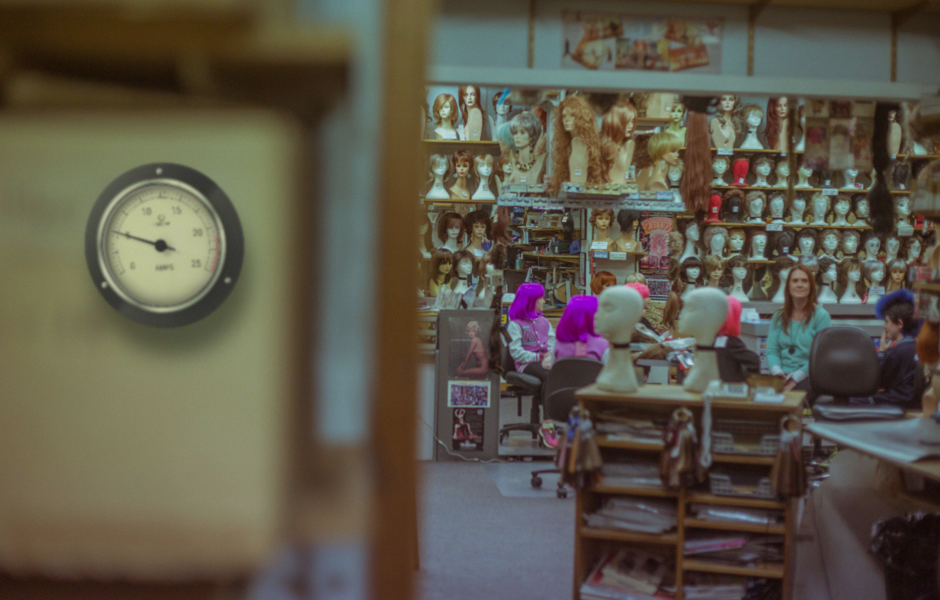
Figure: 5 A
